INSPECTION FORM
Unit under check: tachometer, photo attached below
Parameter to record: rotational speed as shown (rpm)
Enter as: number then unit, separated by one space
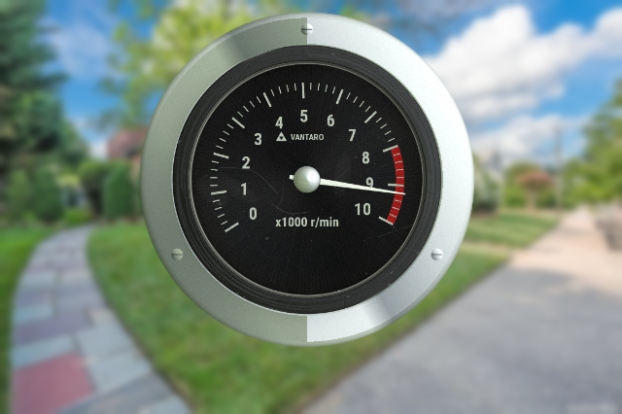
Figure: 9200 rpm
